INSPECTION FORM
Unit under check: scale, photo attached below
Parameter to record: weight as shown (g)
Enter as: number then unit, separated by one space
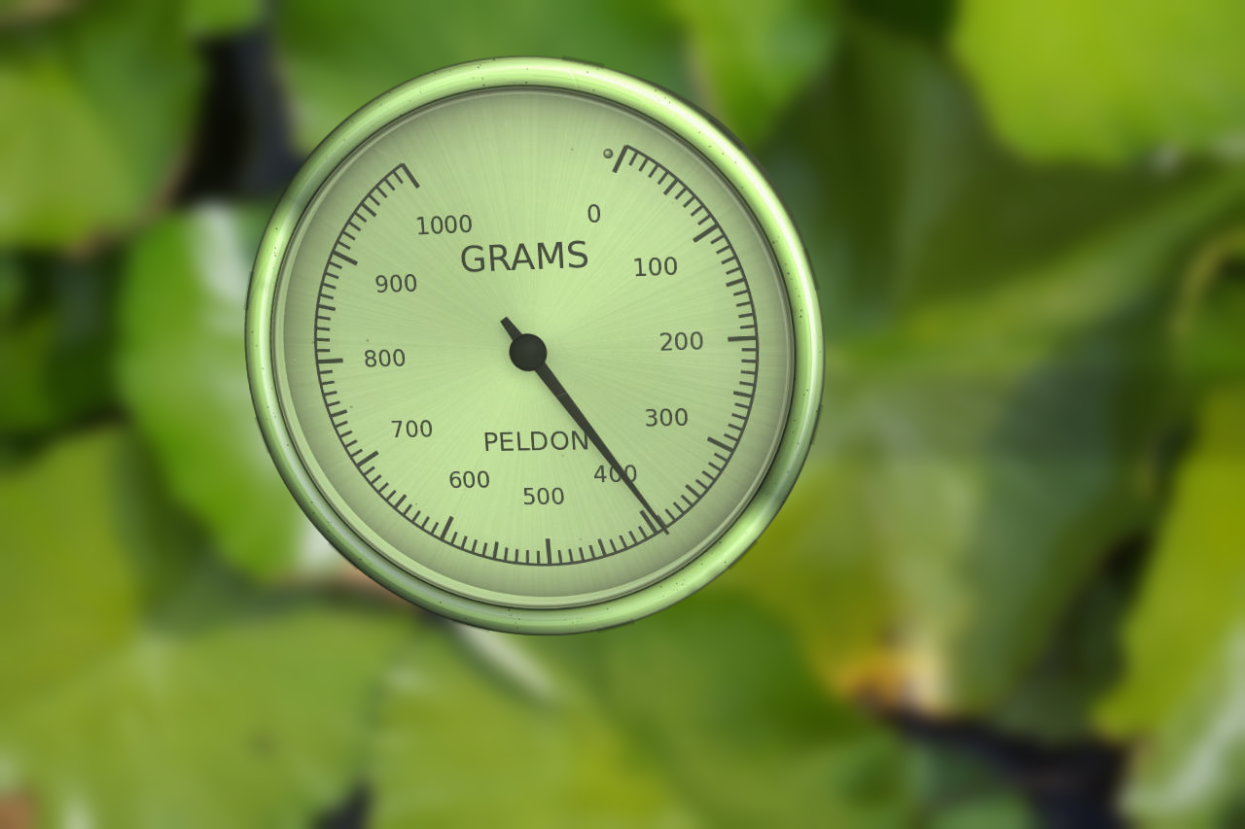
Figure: 390 g
